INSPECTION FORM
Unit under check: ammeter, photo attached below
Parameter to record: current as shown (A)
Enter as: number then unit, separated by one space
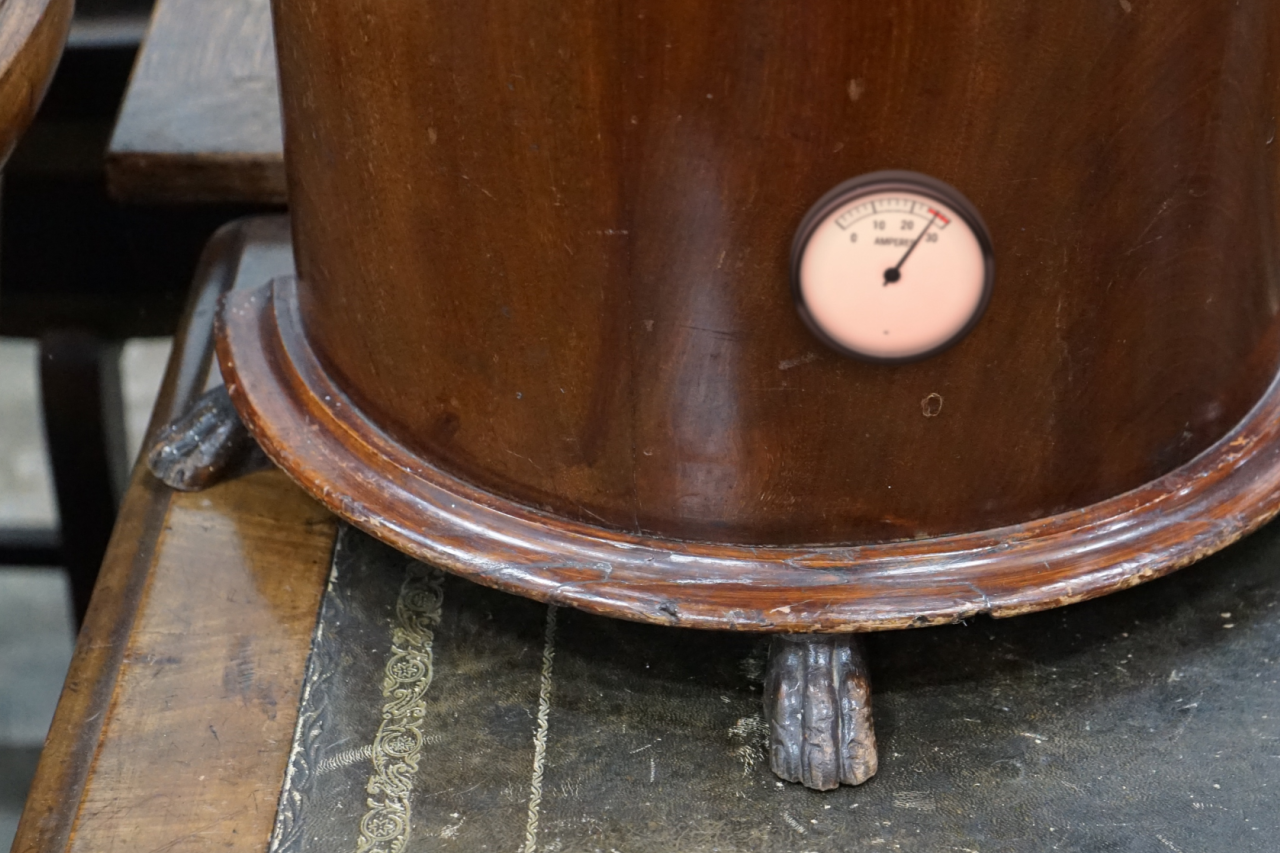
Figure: 26 A
